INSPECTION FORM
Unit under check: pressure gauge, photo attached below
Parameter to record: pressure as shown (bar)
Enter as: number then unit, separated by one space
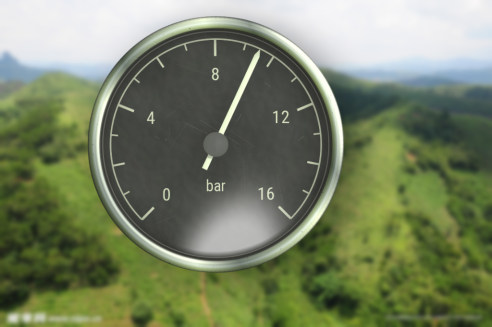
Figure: 9.5 bar
